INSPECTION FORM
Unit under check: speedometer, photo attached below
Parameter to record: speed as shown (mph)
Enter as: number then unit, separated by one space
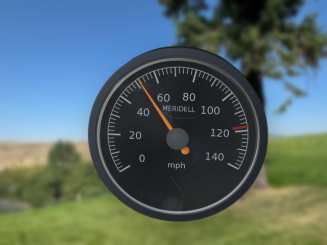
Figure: 52 mph
